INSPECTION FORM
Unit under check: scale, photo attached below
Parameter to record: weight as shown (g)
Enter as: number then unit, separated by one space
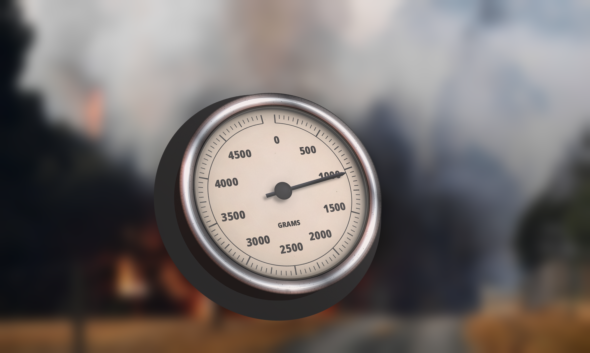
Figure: 1050 g
